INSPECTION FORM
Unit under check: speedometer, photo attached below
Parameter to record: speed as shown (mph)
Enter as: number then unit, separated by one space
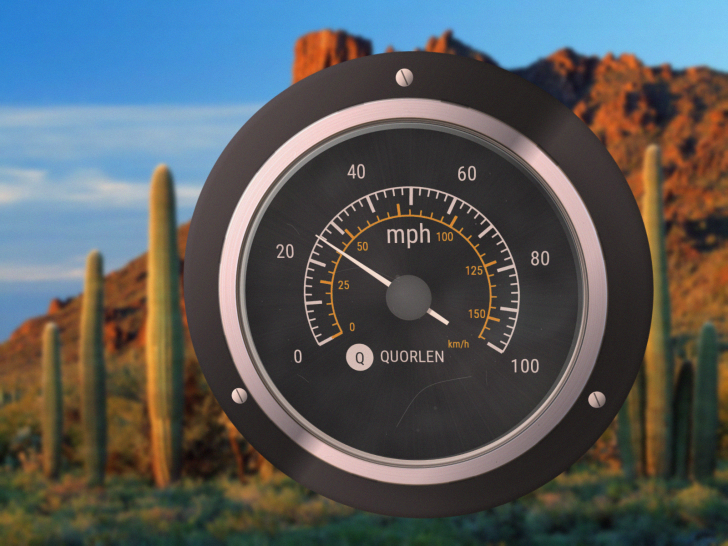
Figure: 26 mph
